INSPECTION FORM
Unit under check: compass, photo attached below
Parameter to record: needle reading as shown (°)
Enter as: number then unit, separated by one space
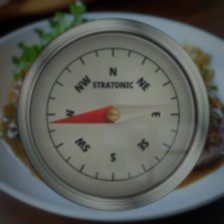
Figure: 262.5 °
